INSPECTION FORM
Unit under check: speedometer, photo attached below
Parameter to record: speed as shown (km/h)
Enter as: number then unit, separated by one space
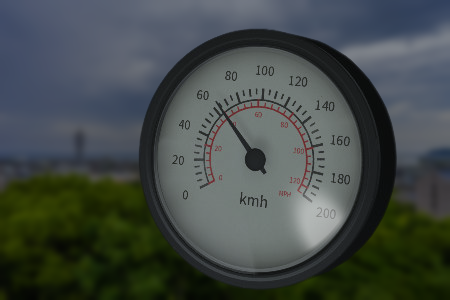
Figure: 65 km/h
